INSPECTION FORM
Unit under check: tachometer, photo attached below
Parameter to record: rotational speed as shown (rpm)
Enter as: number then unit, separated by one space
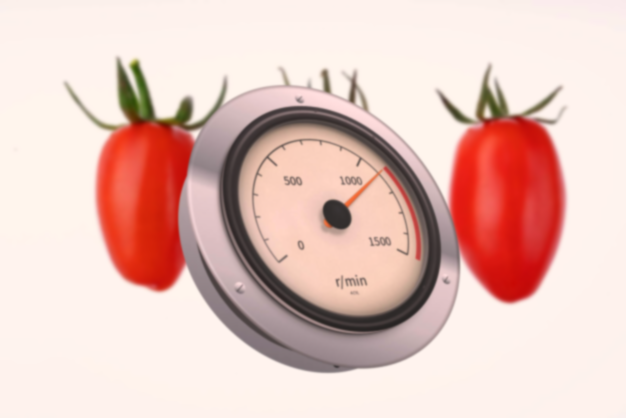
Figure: 1100 rpm
